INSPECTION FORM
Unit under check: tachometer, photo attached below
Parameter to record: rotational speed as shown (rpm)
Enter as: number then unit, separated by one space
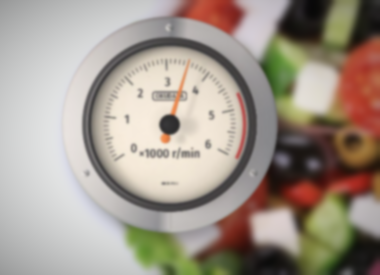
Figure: 3500 rpm
